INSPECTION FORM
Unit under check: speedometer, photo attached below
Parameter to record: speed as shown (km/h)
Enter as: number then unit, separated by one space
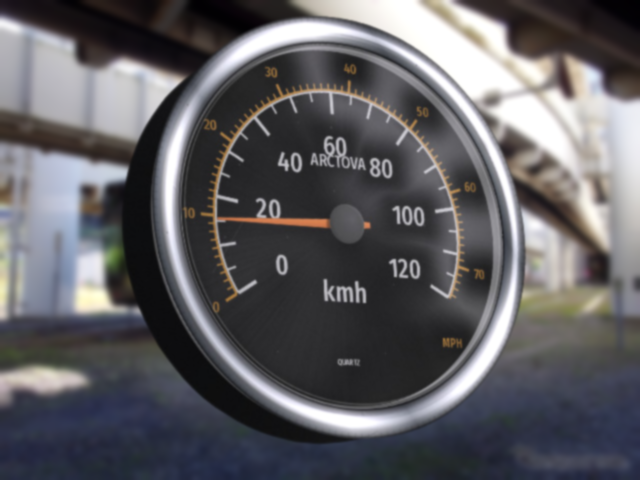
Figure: 15 km/h
